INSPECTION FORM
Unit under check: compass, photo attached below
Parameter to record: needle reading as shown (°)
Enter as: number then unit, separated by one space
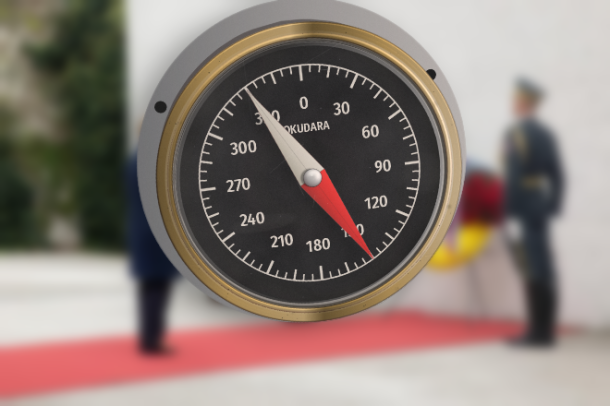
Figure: 150 °
